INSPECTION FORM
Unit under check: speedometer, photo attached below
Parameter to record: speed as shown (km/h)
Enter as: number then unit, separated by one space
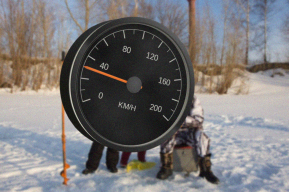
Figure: 30 km/h
